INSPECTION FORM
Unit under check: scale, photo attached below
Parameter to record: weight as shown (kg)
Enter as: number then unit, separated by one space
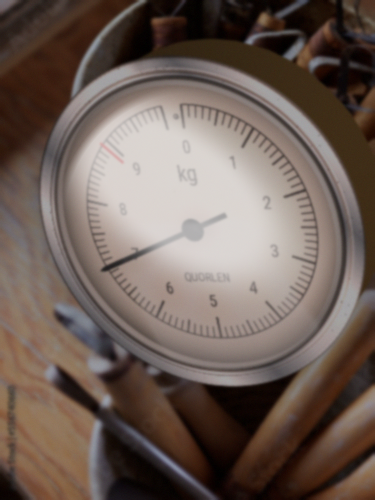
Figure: 7 kg
